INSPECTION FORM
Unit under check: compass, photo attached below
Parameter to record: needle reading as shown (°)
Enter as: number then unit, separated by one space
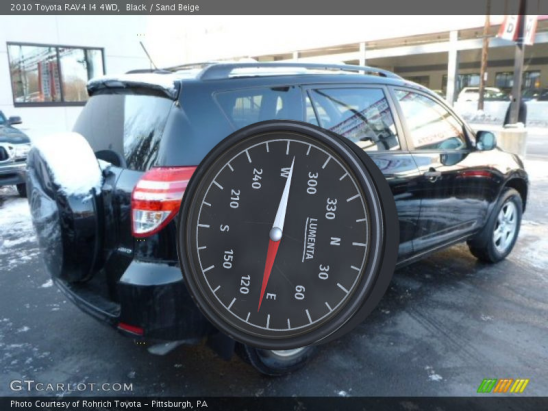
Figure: 97.5 °
